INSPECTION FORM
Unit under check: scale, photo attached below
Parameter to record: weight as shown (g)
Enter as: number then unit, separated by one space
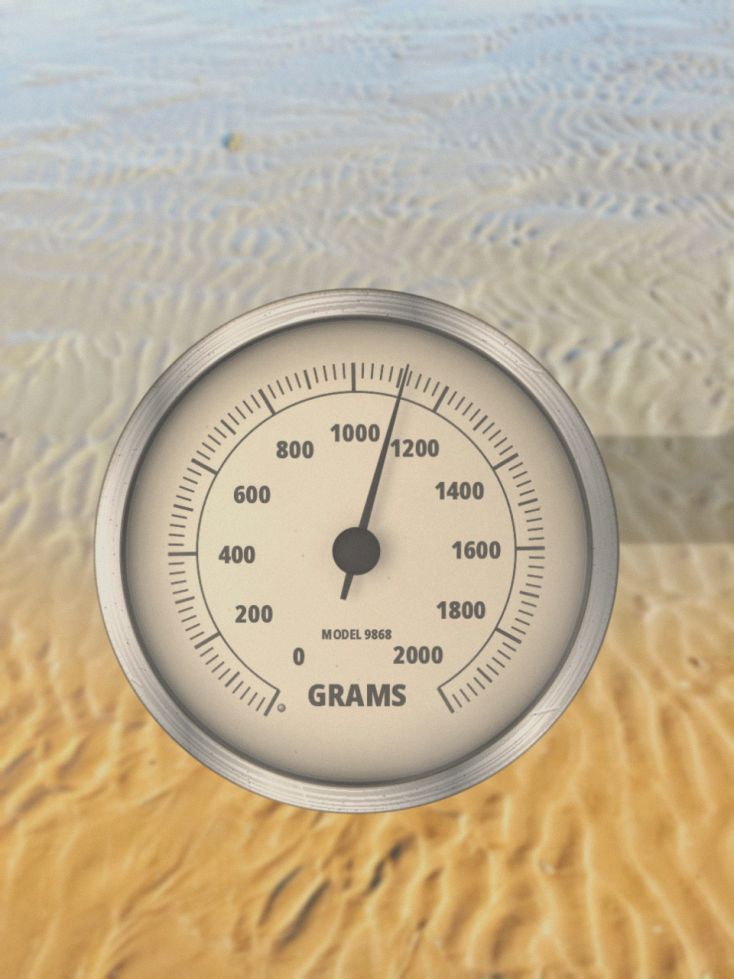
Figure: 1110 g
